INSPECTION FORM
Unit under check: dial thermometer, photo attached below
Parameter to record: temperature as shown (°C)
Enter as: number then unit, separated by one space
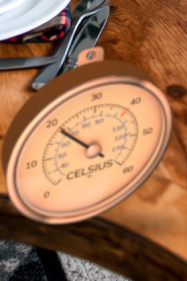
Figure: 20 °C
